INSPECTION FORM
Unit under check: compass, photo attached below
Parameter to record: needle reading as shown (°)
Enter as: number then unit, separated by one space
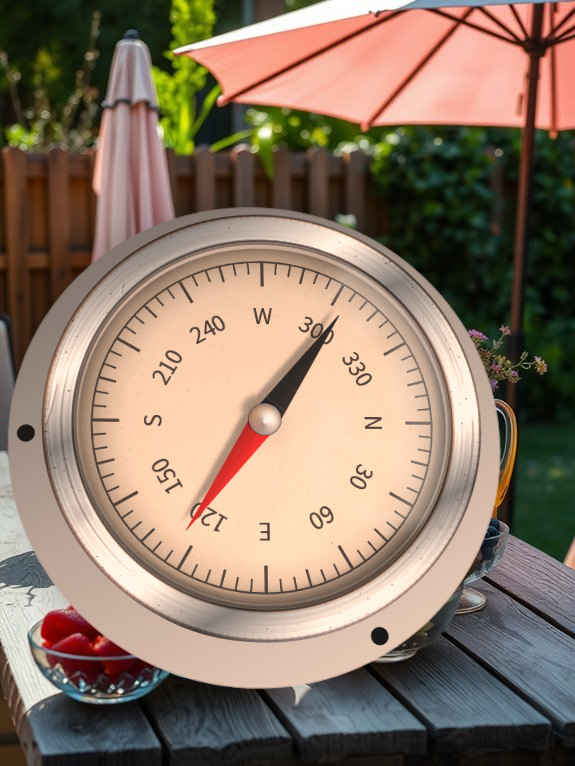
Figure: 125 °
